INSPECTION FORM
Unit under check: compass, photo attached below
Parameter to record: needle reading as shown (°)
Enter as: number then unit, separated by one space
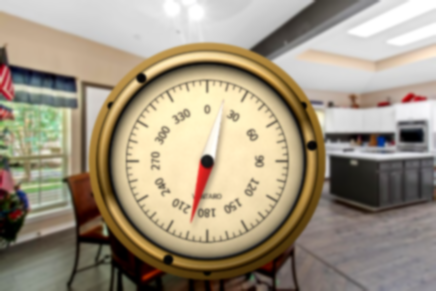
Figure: 195 °
